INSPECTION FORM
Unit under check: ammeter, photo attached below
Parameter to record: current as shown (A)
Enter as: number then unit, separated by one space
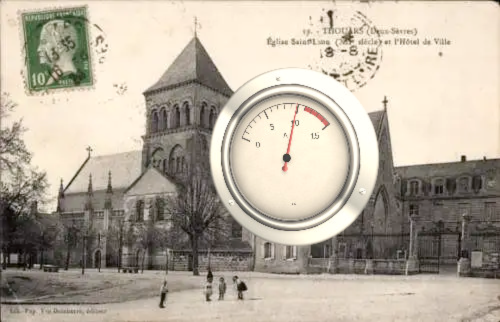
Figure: 10 A
